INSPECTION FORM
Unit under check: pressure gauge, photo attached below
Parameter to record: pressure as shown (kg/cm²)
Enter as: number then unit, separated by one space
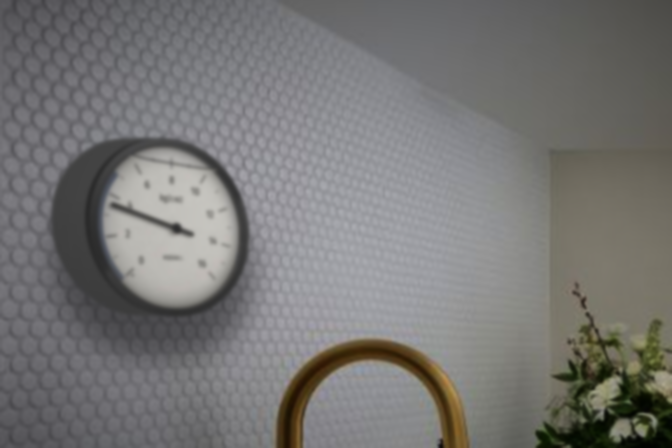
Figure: 3.5 kg/cm²
